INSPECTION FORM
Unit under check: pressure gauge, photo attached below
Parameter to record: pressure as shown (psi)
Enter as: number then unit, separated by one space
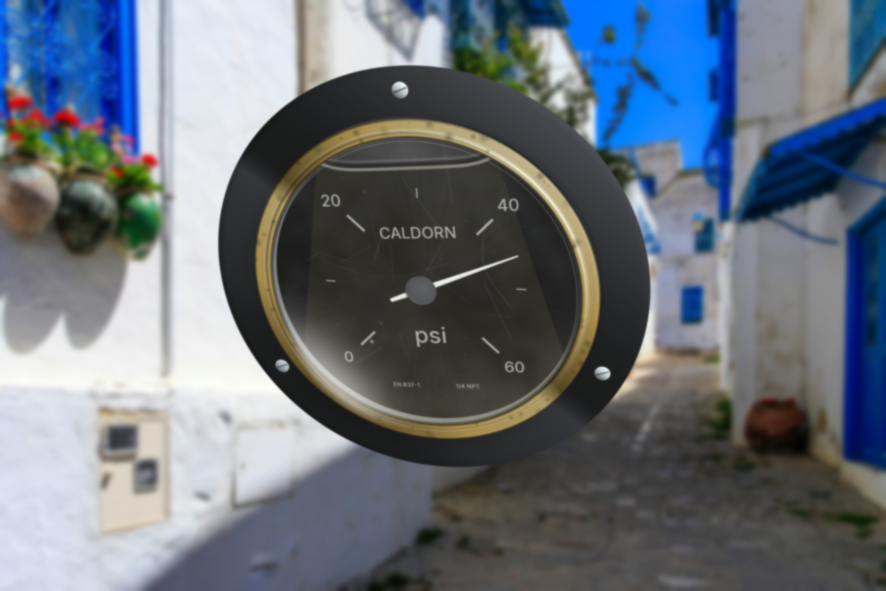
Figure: 45 psi
